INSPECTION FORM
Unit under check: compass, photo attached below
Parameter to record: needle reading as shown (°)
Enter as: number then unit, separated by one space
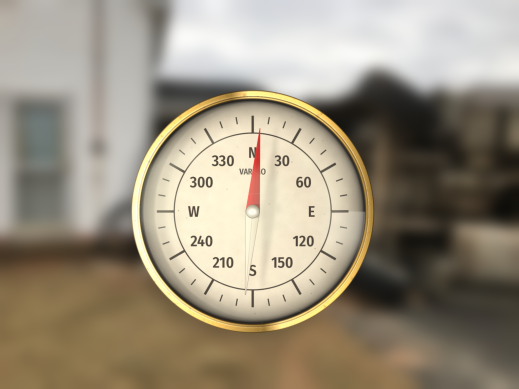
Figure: 5 °
